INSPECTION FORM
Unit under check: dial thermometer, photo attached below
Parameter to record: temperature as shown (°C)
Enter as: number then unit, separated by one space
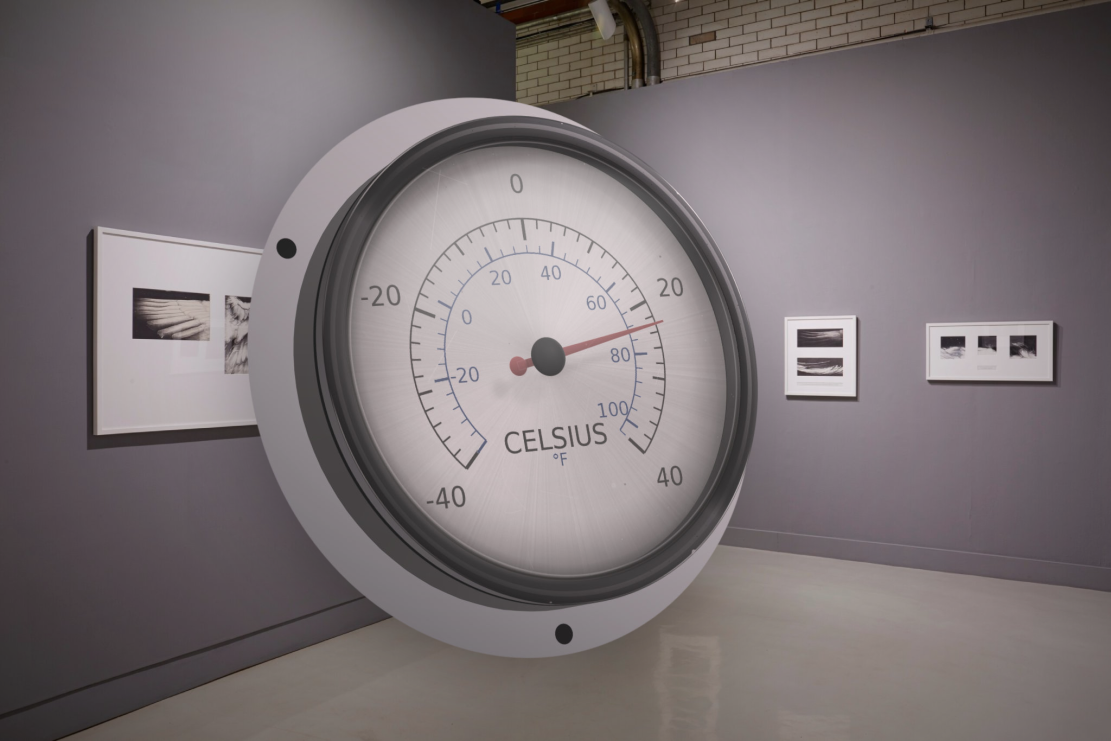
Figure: 23 °C
